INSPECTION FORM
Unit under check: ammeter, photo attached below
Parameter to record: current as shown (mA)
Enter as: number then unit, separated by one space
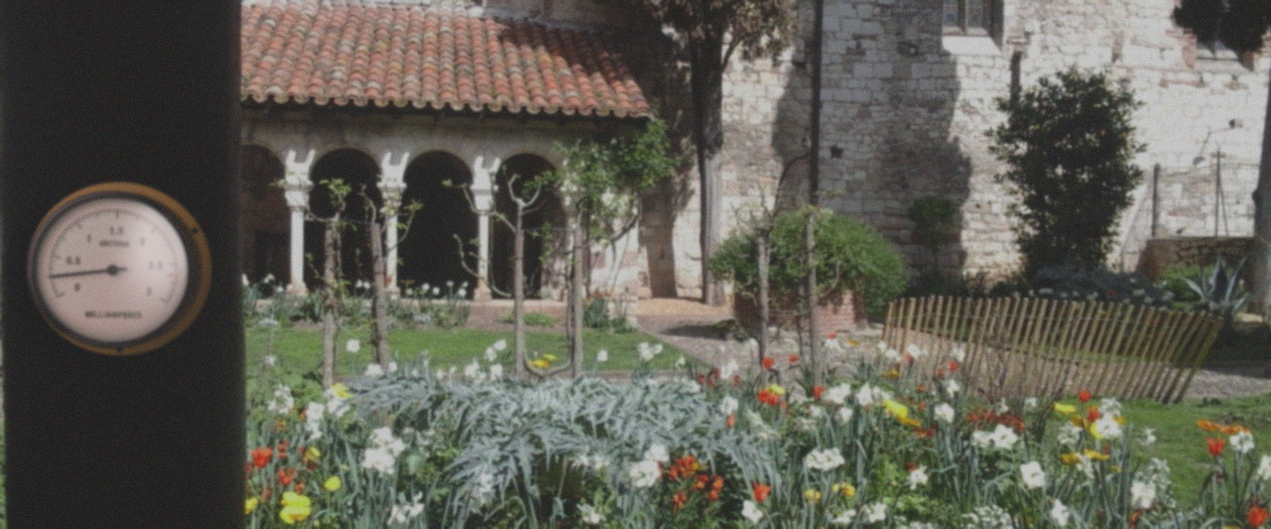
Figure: 0.25 mA
